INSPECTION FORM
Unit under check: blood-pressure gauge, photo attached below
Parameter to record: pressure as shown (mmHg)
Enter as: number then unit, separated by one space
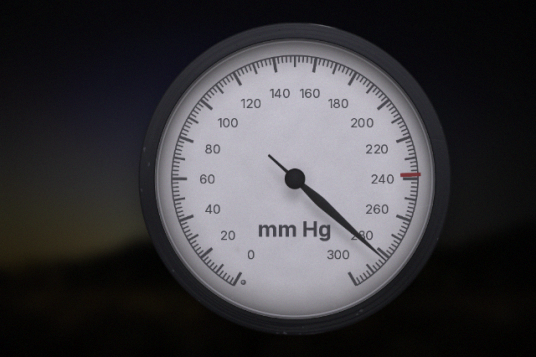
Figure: 282 mmHg
